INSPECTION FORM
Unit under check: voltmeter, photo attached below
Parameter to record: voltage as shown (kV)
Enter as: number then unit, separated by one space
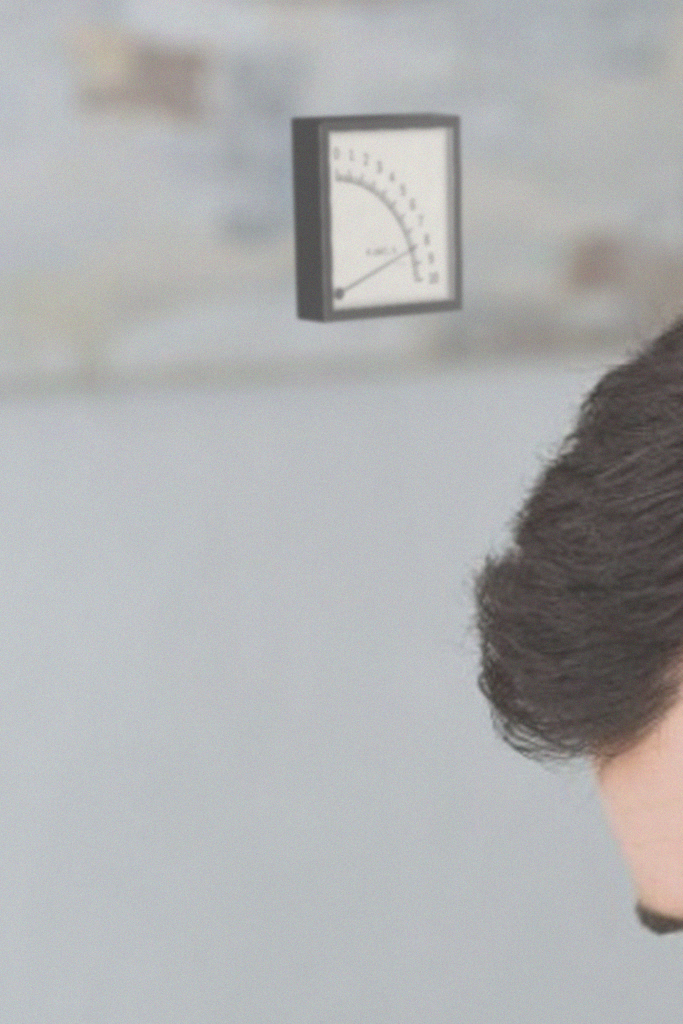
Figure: 8 kV
